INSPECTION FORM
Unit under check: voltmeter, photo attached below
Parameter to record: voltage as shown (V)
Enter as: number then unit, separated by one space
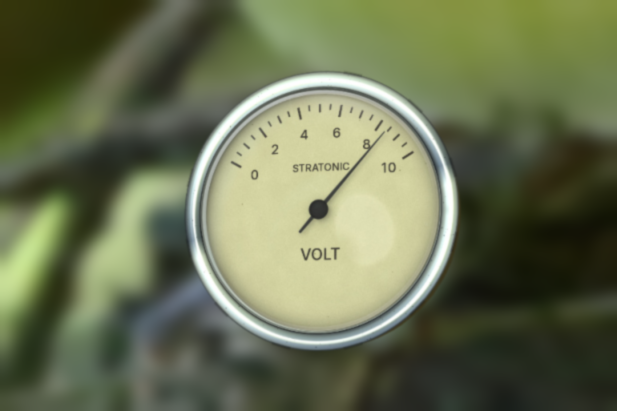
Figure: 8.5 V
